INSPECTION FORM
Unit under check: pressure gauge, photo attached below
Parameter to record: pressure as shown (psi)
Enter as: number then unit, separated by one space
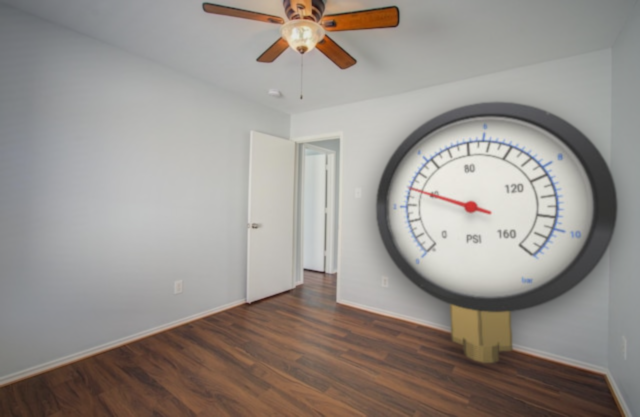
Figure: 40 psi
